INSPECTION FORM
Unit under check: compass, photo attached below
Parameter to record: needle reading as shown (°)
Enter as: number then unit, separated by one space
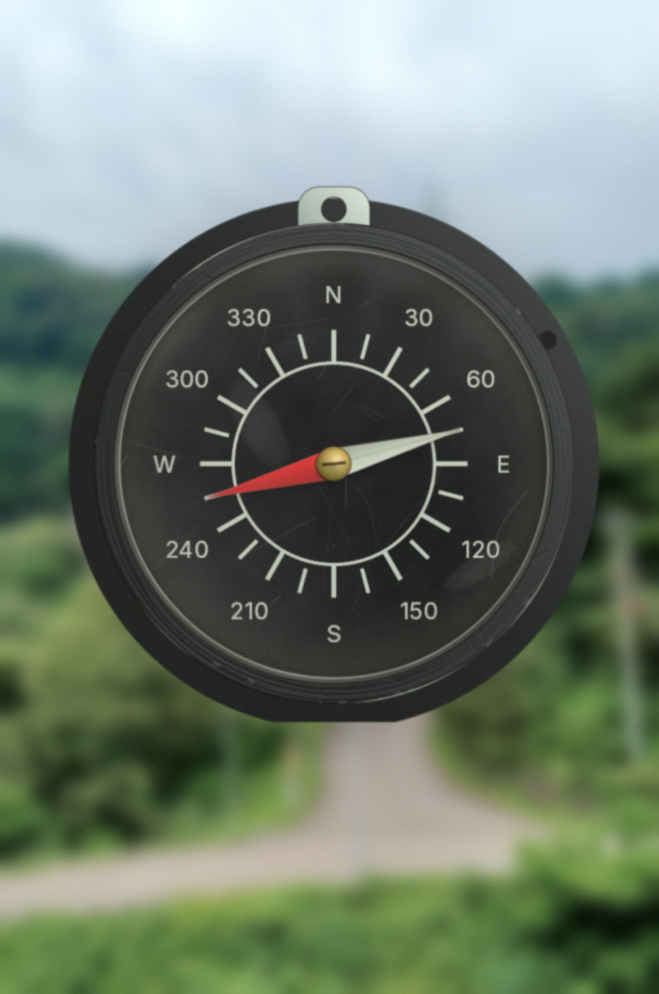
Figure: 255 °
